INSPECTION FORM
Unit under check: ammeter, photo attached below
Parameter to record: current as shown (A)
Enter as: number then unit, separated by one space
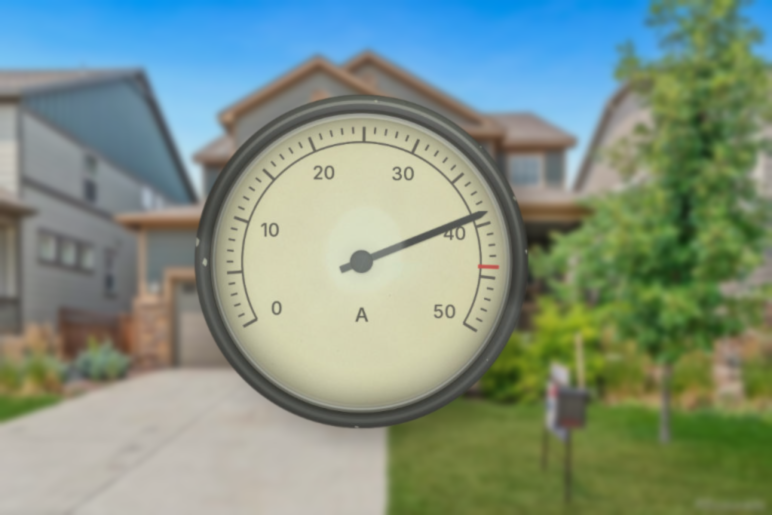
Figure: 39 A
